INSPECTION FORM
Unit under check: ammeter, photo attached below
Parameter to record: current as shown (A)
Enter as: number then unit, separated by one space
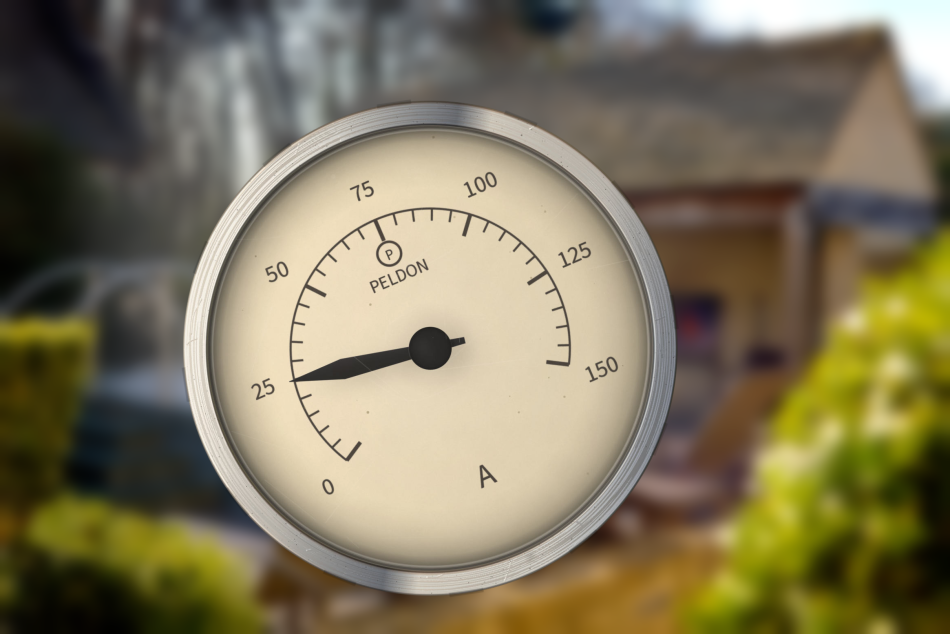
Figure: 25 A
